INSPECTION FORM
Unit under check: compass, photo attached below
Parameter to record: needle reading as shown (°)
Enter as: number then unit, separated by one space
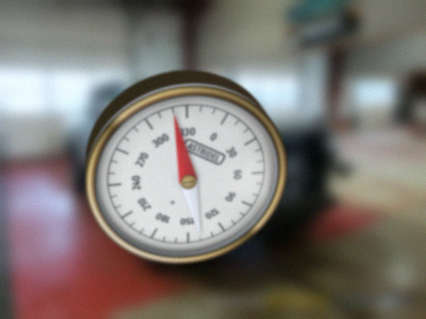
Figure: 320 °
